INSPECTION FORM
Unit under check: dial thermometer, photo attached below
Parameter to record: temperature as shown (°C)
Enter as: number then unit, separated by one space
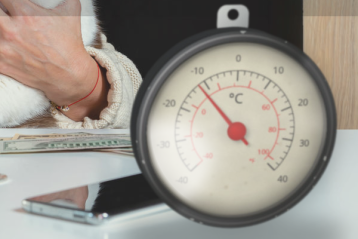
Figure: -12 °C
